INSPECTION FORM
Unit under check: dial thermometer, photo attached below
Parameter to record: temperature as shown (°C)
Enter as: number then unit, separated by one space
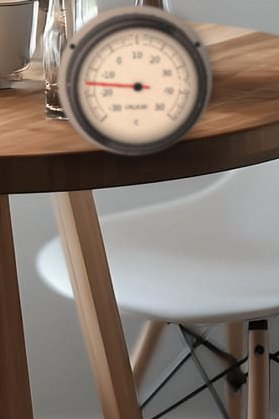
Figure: -15 °C
